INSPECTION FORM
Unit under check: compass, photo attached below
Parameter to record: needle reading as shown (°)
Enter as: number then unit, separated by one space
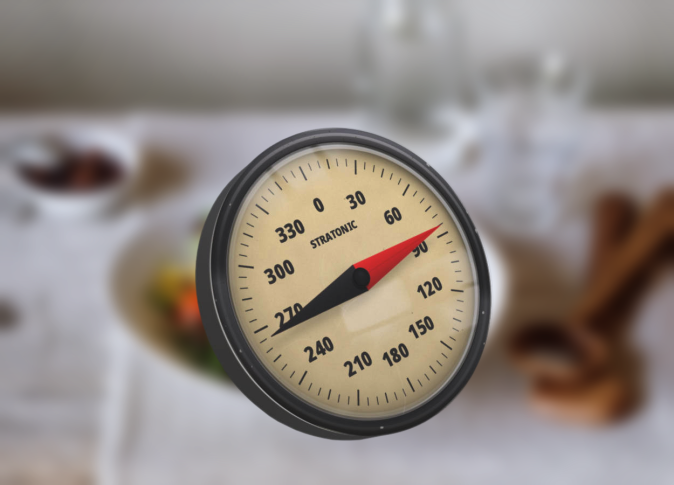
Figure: 85 °
